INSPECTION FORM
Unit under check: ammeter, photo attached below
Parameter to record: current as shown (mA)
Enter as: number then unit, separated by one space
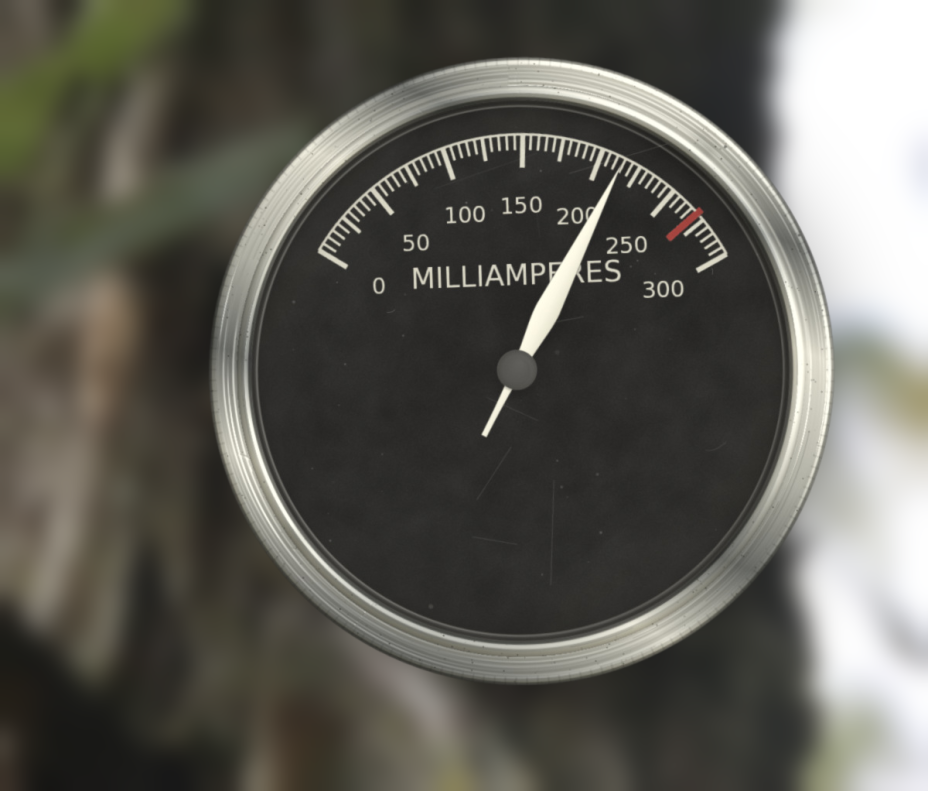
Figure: 215 mA
